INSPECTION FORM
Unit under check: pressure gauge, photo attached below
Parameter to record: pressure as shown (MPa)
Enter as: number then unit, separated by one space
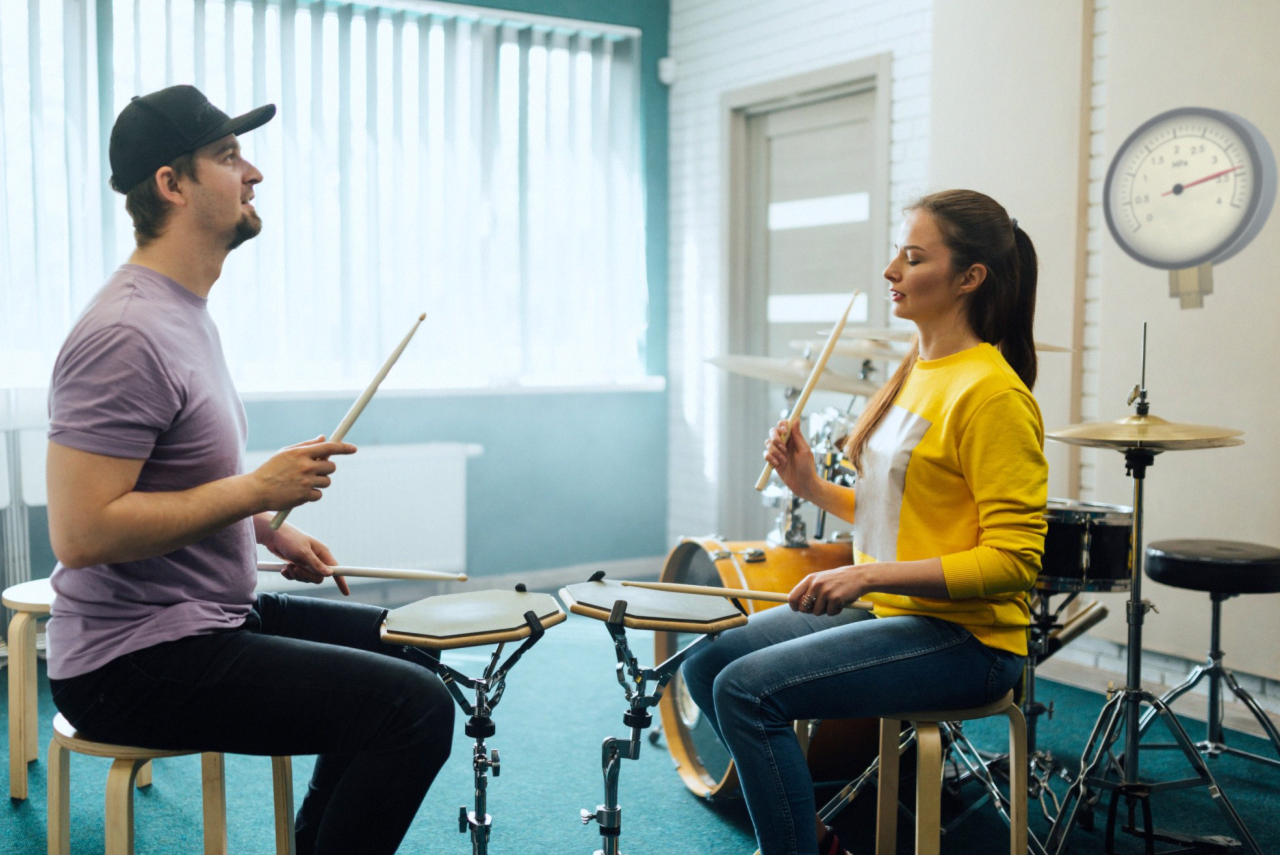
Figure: 3.4 MPa
